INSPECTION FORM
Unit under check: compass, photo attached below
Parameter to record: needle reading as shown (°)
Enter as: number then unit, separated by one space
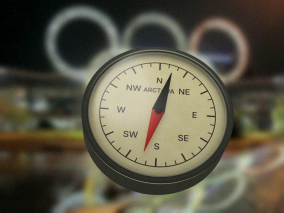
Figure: 195 °
